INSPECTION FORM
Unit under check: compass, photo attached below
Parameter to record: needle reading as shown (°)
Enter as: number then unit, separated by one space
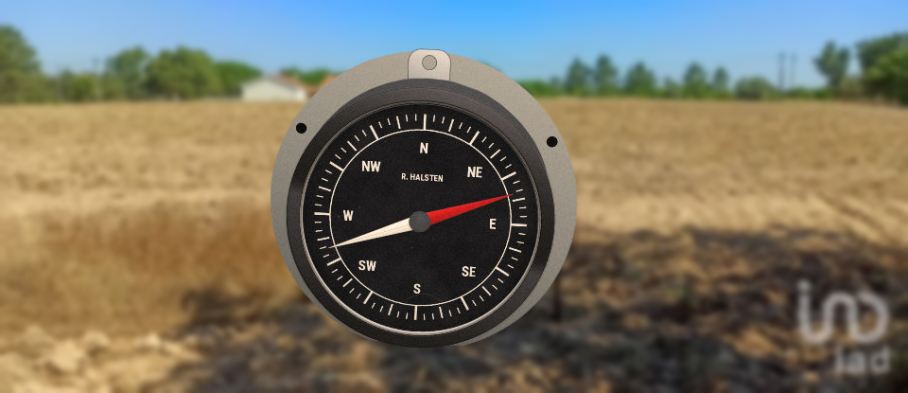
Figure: 70 °
